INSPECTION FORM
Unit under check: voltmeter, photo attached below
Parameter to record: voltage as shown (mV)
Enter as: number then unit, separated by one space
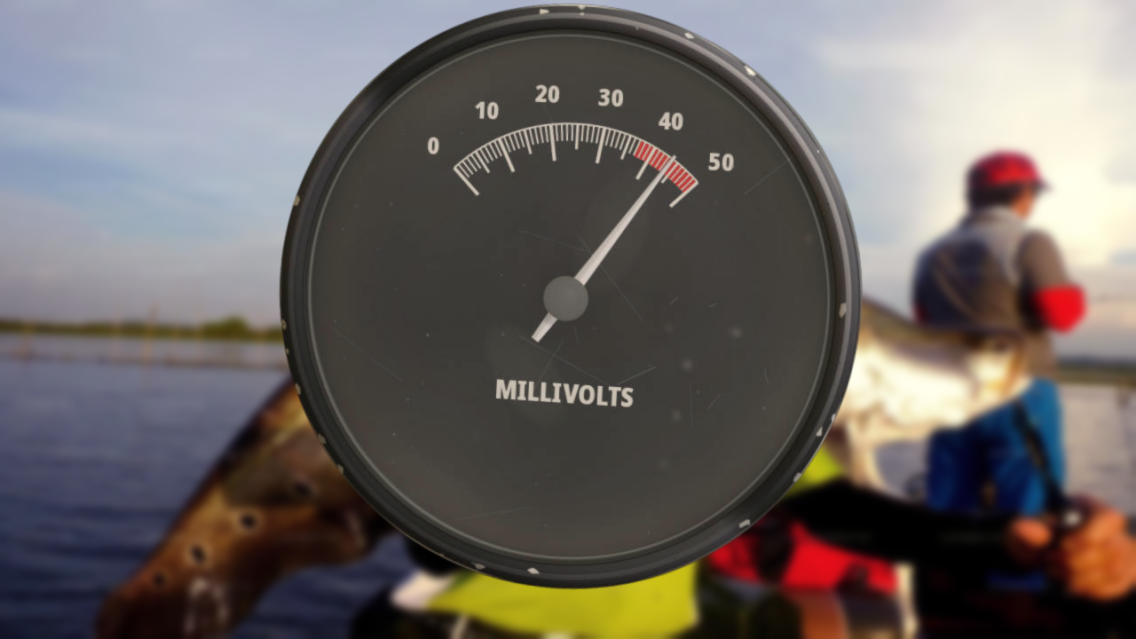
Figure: 44 mV
